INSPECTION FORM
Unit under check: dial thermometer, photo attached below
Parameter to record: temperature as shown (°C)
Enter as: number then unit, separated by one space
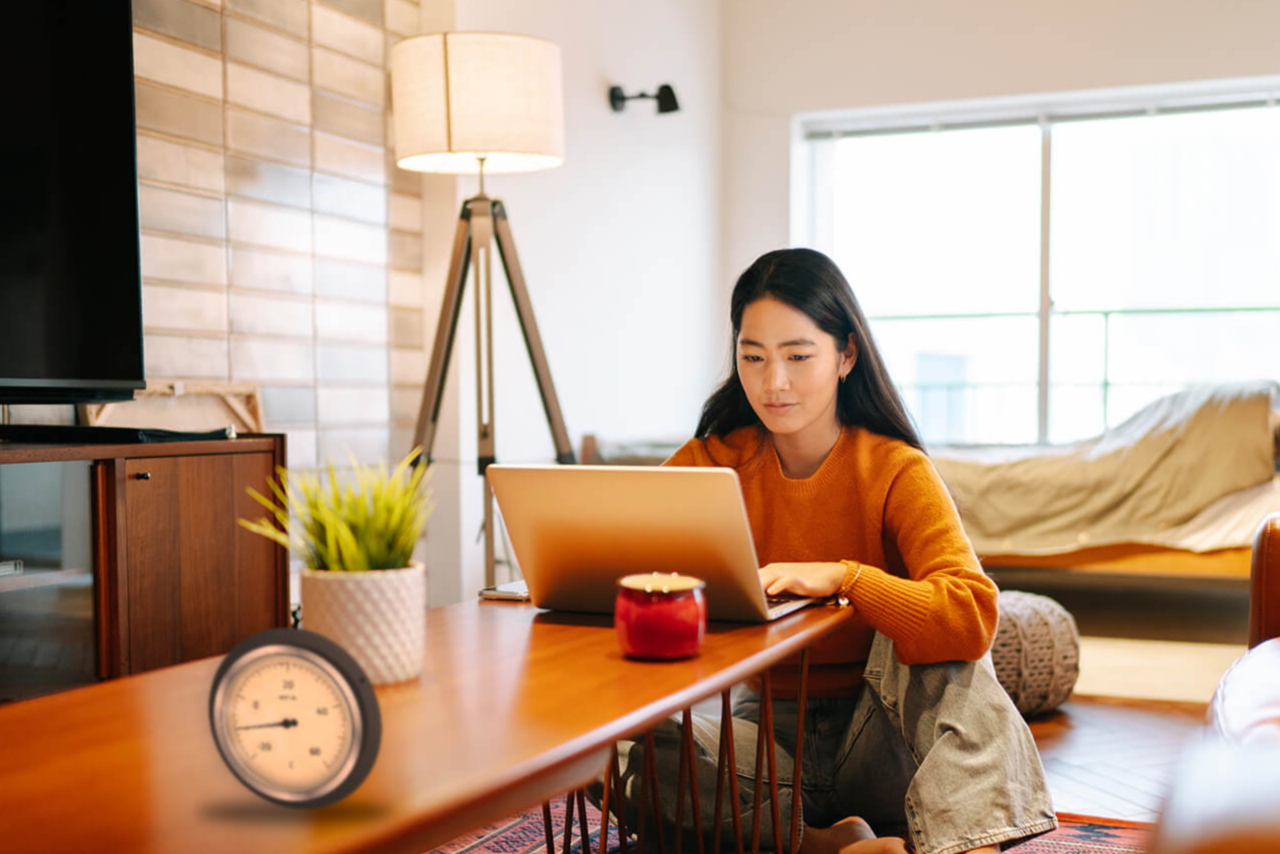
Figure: -10 °C
